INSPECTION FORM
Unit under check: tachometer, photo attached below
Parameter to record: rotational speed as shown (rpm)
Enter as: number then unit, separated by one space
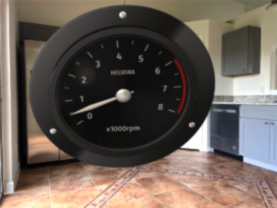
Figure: 500 rpm
